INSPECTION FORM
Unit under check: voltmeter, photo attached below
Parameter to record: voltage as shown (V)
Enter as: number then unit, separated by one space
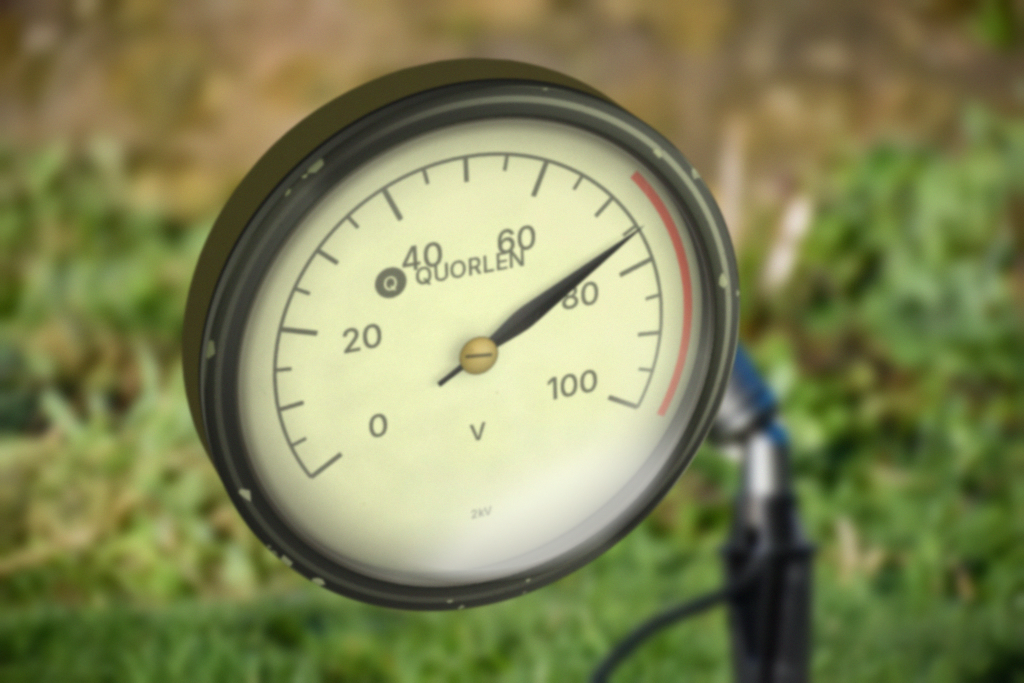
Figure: 75 V
